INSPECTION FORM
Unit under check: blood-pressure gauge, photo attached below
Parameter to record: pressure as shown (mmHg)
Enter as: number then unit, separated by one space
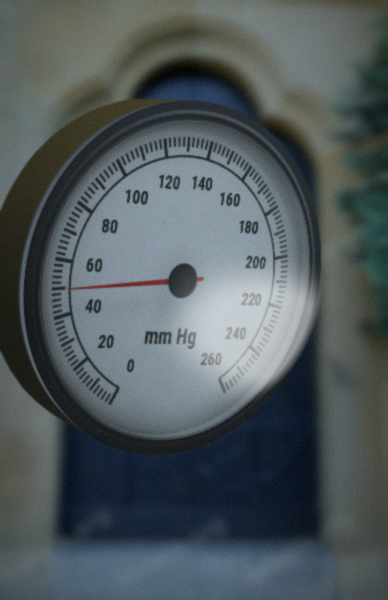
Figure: 50 mmHg
